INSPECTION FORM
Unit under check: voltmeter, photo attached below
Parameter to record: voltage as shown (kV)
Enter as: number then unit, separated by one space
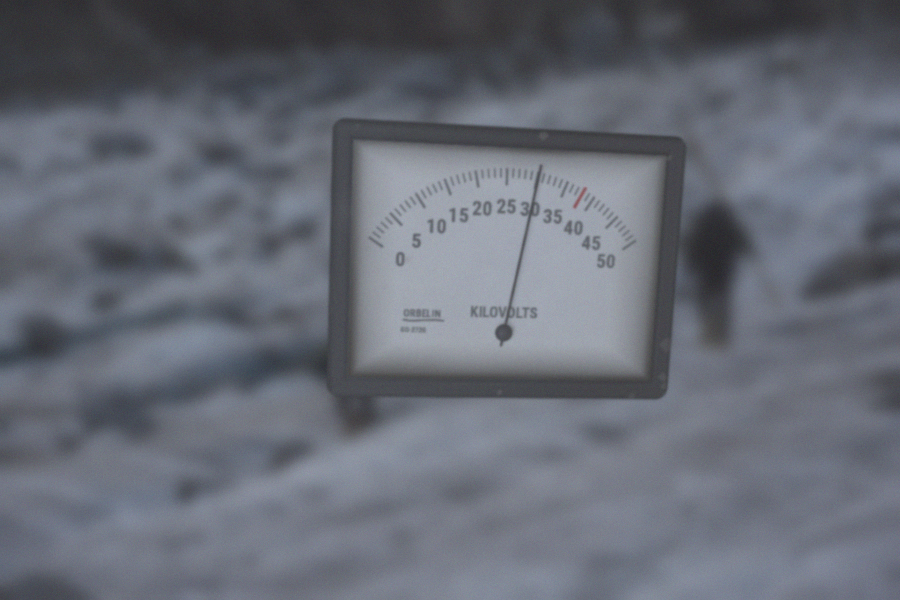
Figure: 30 kV
